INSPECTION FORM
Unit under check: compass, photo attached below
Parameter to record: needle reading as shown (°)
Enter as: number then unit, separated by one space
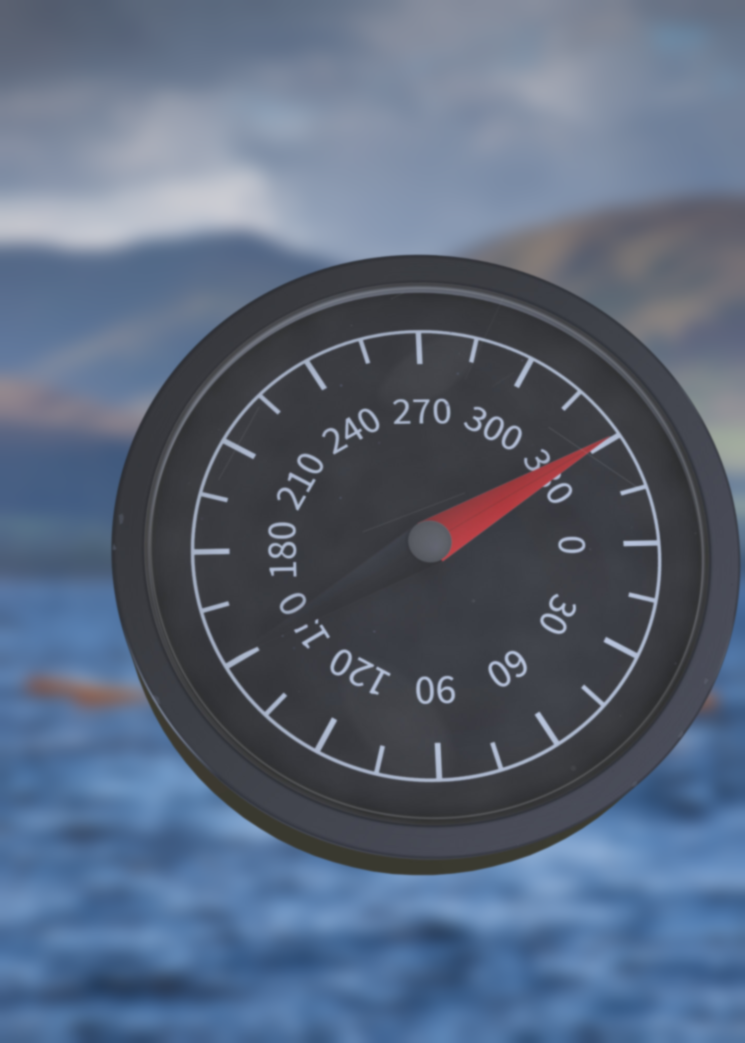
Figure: 330 °
